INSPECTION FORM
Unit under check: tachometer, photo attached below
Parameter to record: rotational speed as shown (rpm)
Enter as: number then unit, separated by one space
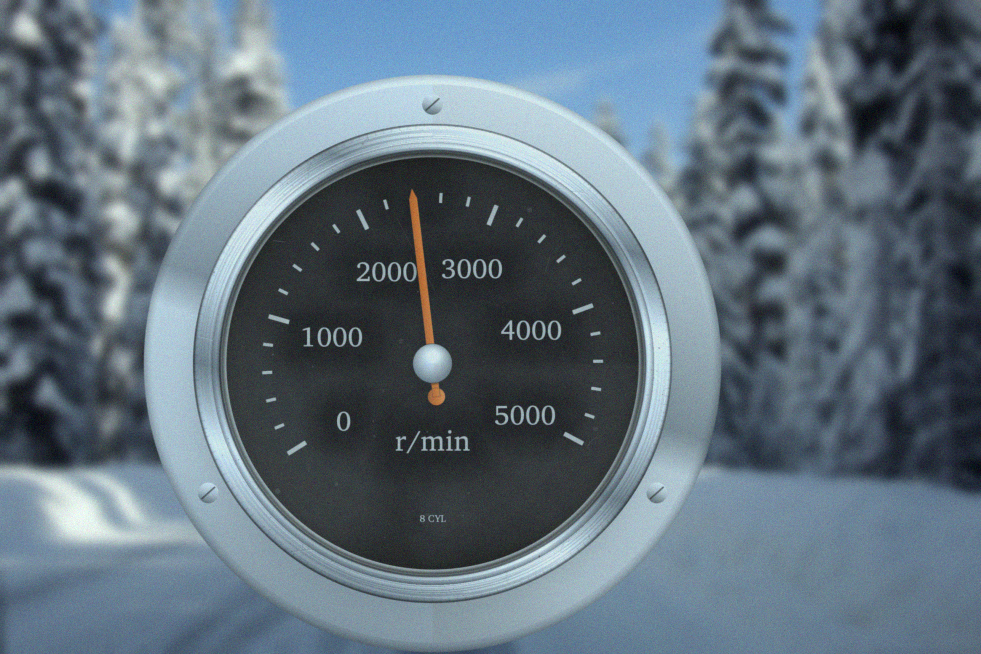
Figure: 2400 rpm
